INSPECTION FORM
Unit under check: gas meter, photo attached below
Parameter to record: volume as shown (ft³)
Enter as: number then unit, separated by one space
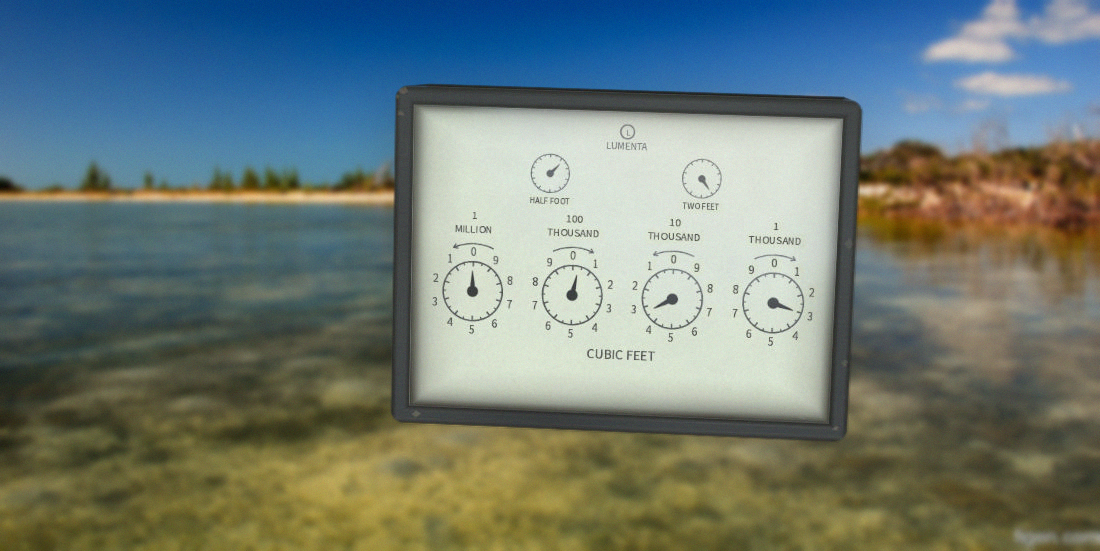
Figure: 3300 ft³
